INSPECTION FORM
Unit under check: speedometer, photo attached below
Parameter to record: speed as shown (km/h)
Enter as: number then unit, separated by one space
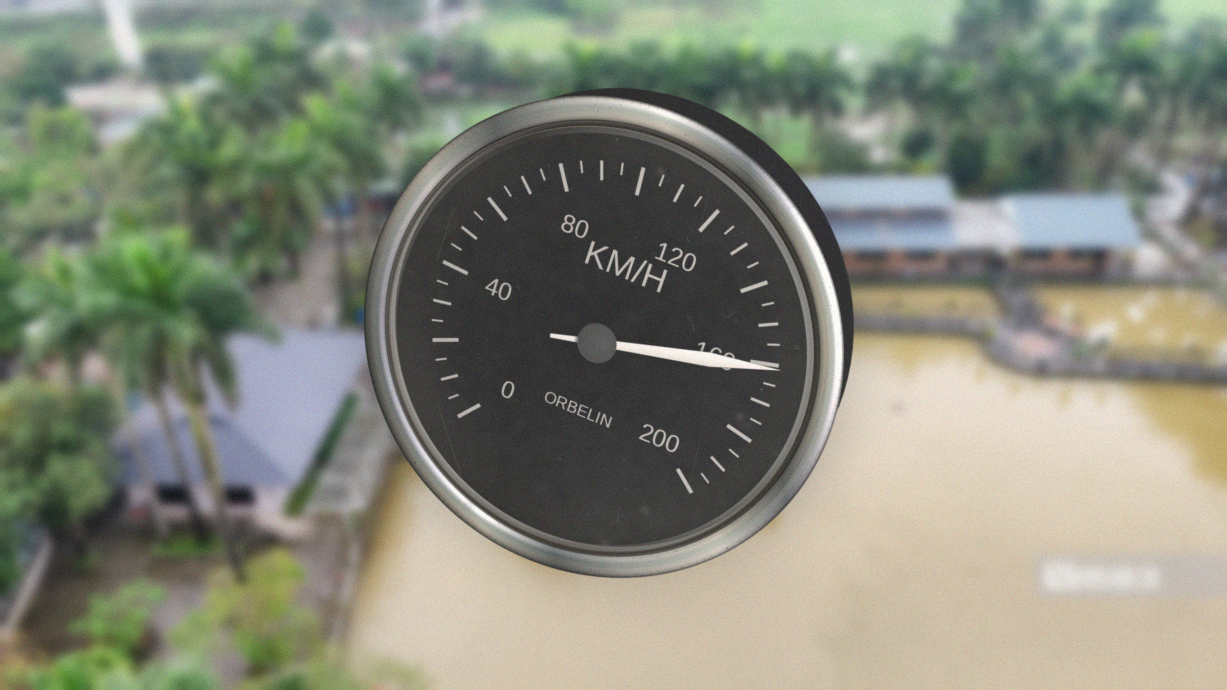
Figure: 160 km/h
